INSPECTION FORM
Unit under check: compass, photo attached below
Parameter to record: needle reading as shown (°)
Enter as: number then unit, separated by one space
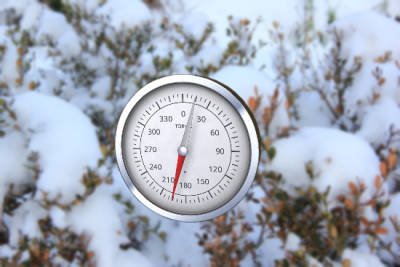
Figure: 195 °
